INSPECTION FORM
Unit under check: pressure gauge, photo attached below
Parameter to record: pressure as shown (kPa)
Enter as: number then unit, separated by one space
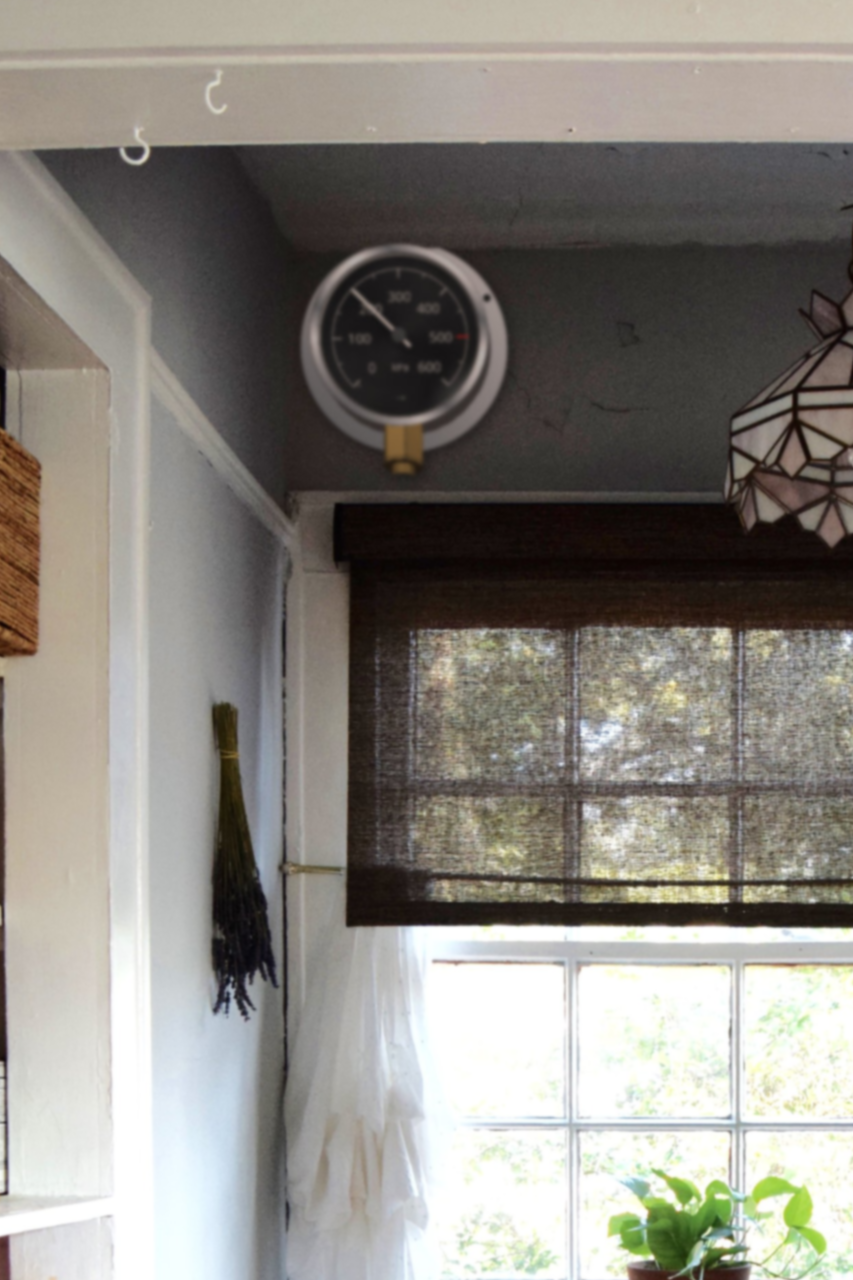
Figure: 200 kPa
